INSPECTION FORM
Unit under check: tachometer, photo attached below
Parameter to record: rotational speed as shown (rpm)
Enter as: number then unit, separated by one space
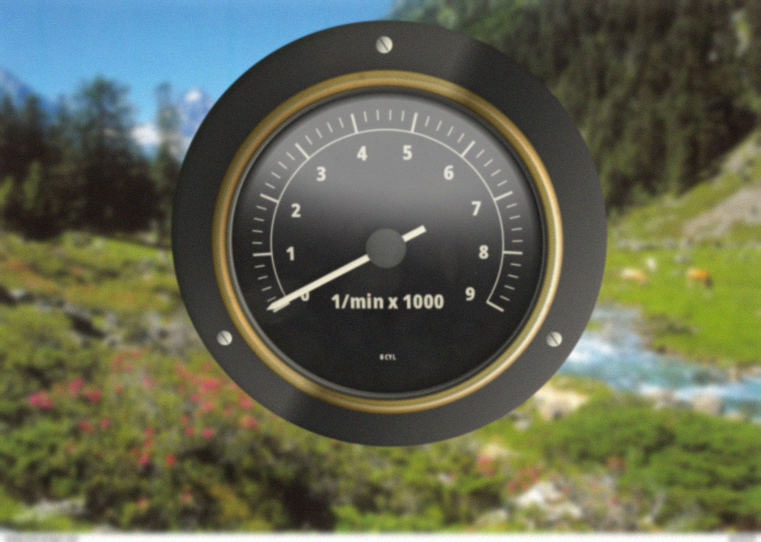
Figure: 100 rpm
